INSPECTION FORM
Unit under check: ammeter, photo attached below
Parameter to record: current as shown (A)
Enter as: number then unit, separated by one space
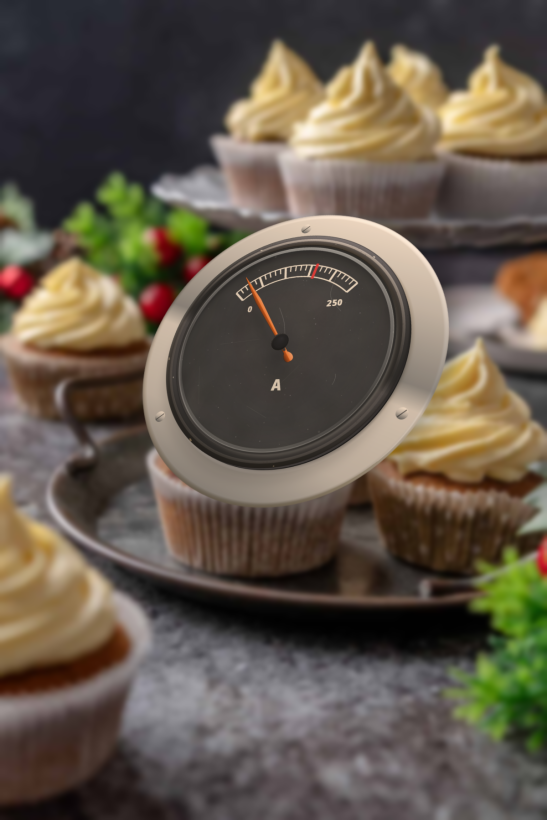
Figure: 30 A
